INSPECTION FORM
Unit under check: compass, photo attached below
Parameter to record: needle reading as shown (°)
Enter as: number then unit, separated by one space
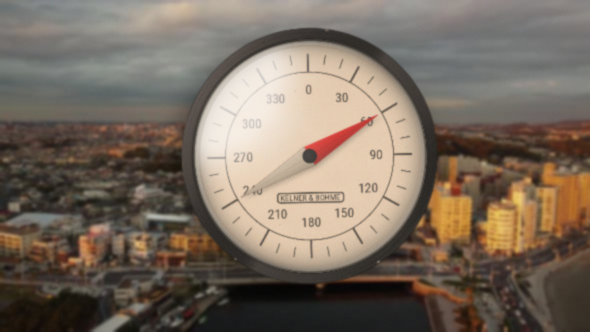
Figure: 60 °
